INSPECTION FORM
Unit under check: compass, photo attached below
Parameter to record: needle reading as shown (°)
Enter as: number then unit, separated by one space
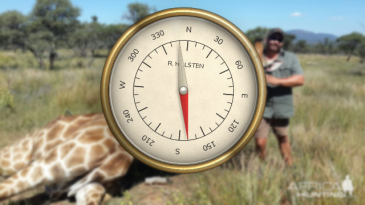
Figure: 170 °
